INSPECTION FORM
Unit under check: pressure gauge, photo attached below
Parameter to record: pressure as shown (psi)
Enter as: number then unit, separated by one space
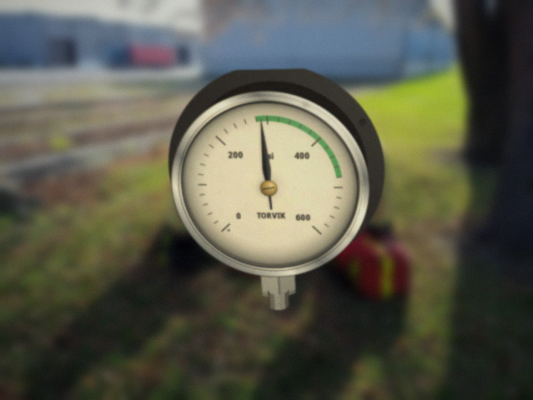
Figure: 290 psi
